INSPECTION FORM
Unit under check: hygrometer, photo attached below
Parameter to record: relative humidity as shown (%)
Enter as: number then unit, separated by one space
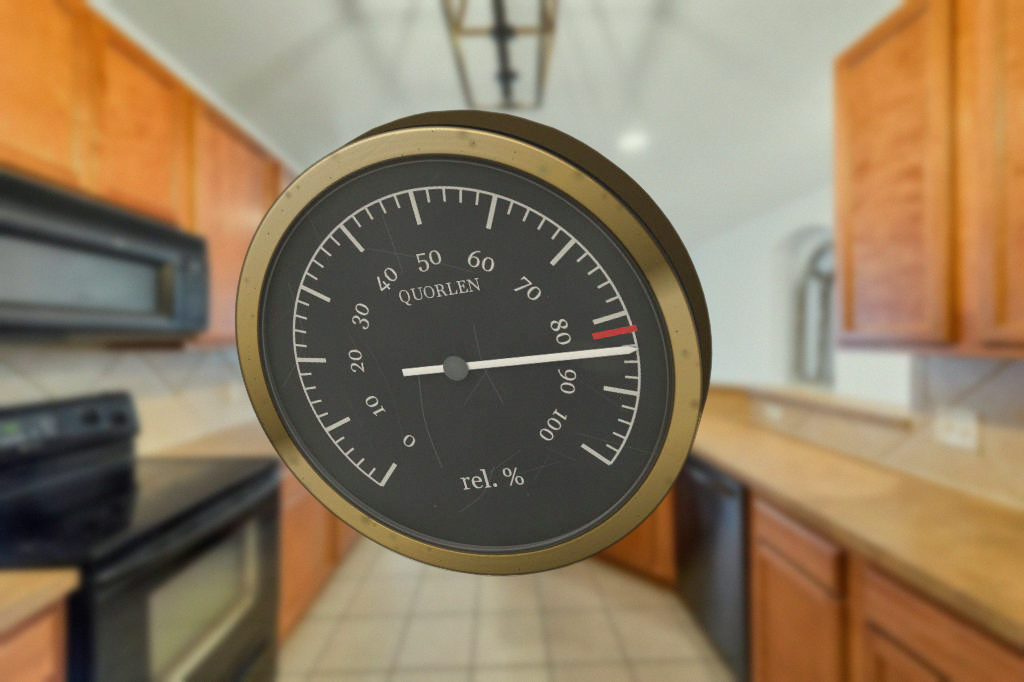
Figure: 84 %
